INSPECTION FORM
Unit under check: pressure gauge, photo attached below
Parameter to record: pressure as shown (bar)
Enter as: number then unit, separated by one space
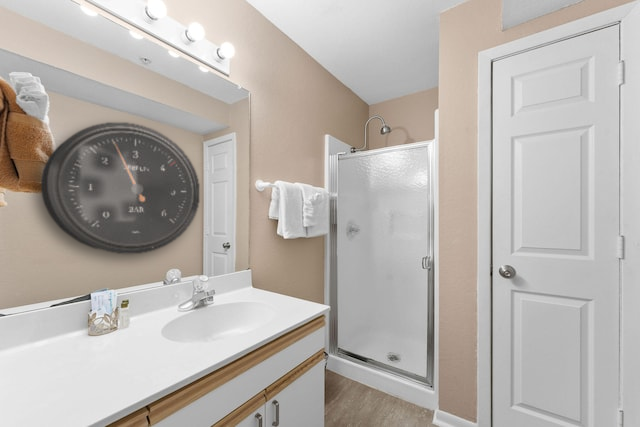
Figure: 2.5 bar
